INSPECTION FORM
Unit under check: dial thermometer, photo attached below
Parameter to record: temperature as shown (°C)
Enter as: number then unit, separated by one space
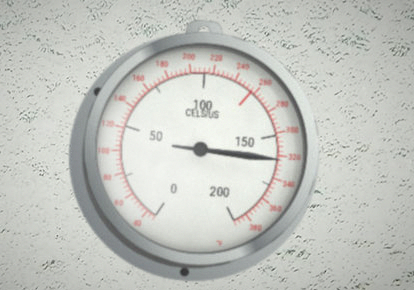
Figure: 162.5 °C
